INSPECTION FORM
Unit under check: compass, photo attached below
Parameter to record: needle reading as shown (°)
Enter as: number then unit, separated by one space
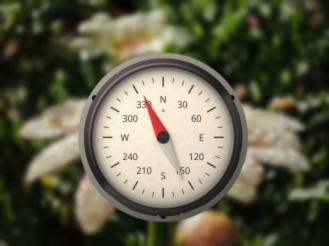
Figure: 335 °
